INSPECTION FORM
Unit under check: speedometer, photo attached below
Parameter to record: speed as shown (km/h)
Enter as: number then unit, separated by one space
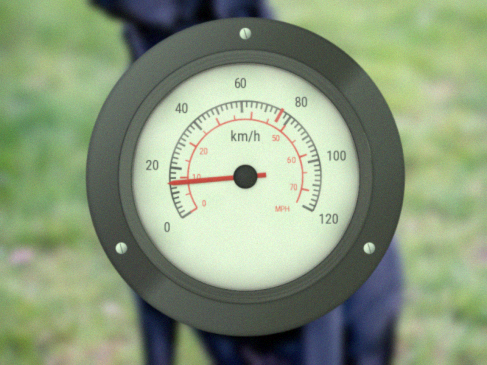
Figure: 14 km/h
